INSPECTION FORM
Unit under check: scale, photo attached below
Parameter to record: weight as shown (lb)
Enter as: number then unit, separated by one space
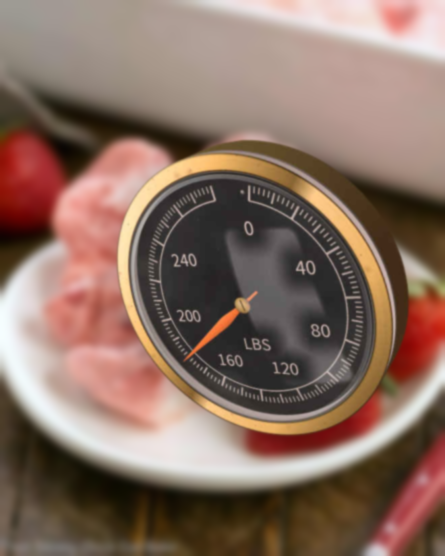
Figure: 180 lb
